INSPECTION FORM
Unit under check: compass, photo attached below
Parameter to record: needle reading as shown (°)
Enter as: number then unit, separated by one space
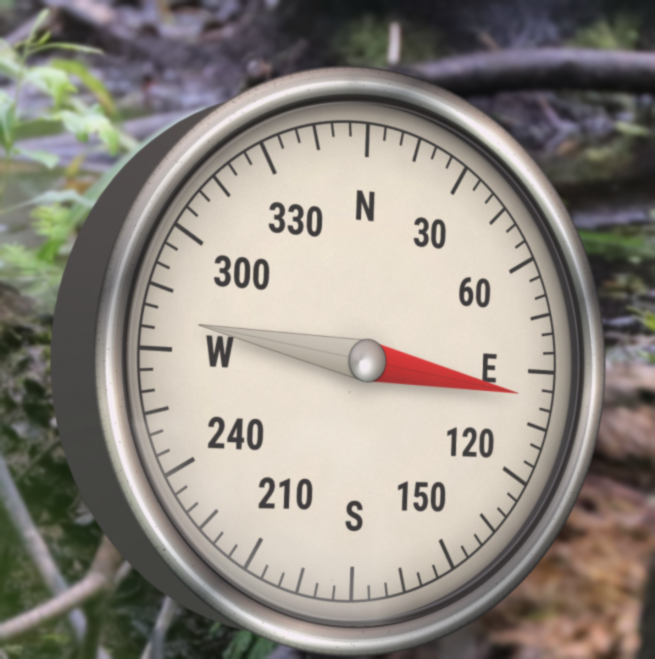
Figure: 97.5 °
